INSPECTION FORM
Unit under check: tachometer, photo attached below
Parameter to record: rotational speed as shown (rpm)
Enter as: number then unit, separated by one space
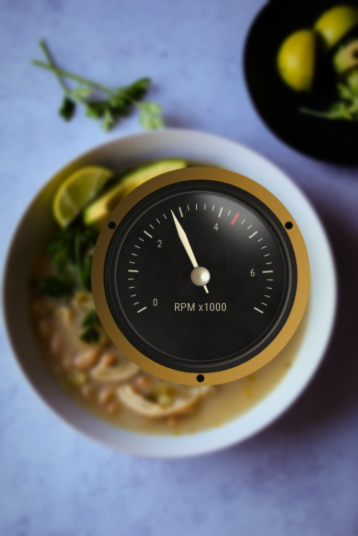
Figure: 2800 rpm
